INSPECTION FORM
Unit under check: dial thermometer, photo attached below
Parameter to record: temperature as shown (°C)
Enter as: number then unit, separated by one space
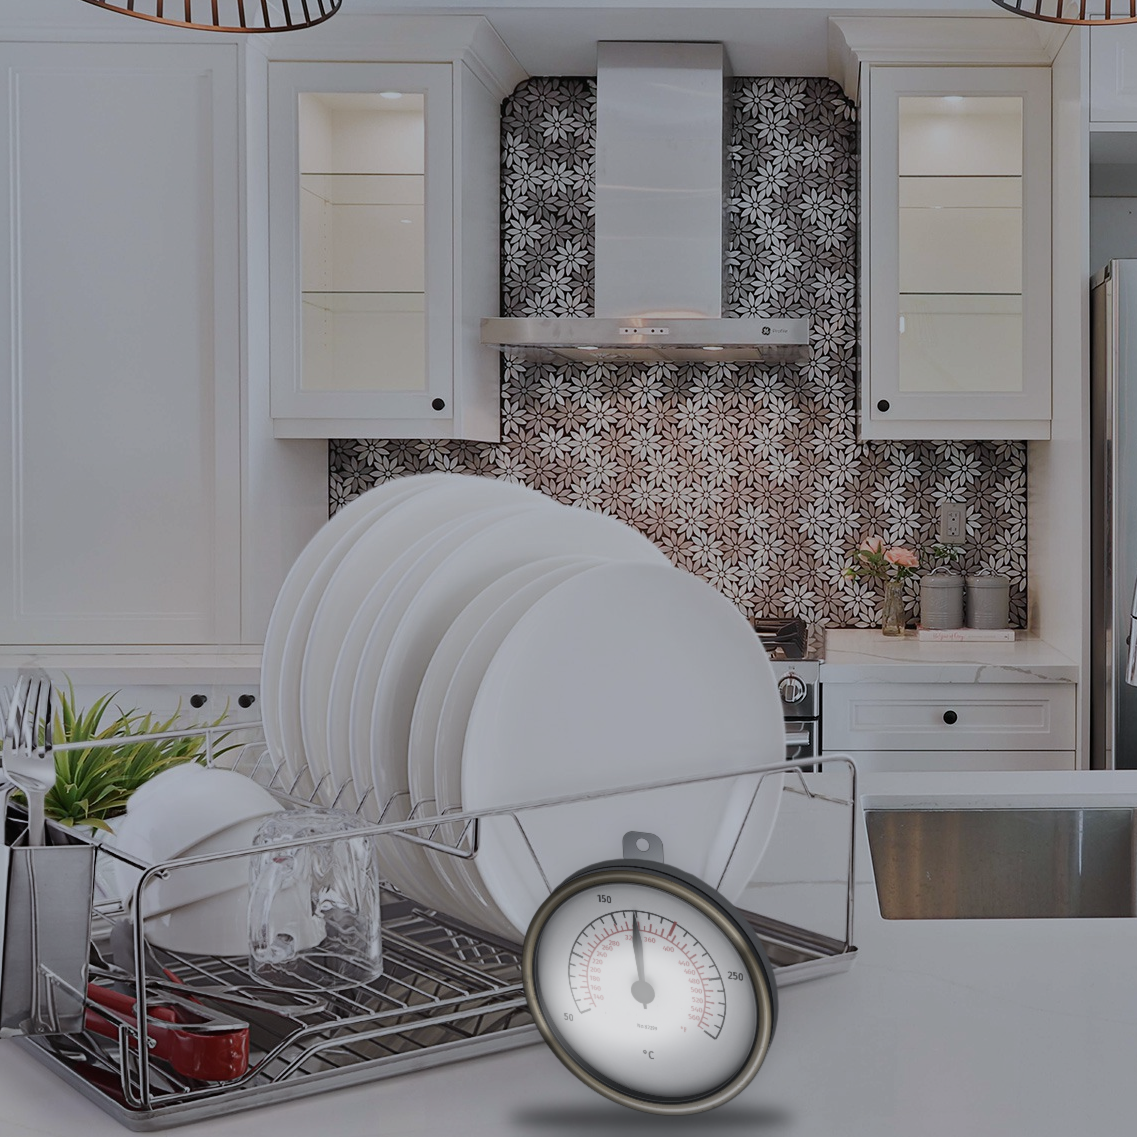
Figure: 170 °C
